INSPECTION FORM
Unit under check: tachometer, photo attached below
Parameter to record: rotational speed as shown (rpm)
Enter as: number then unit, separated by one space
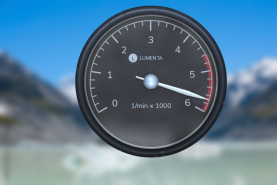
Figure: 5700 rpm
